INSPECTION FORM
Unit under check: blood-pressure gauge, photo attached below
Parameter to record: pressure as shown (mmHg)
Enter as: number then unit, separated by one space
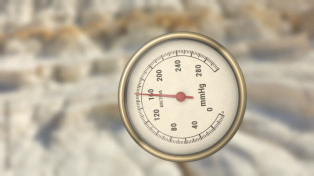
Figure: 160 mmHg
